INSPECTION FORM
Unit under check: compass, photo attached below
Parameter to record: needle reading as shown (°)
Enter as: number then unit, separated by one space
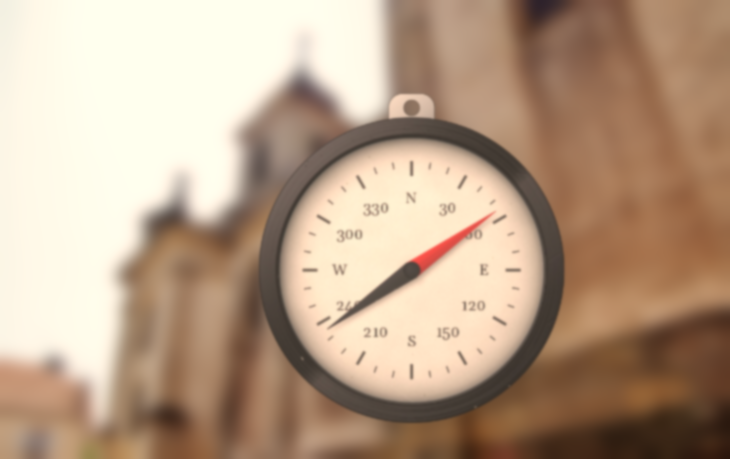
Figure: 55 °
